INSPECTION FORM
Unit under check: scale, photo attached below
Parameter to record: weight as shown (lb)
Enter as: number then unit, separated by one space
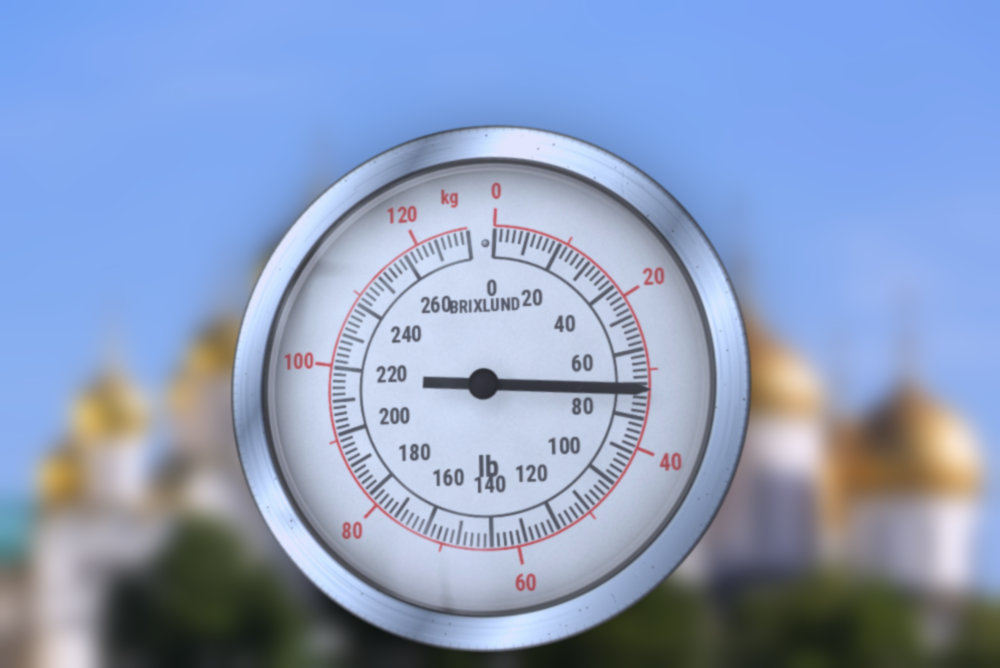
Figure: 72 lb
